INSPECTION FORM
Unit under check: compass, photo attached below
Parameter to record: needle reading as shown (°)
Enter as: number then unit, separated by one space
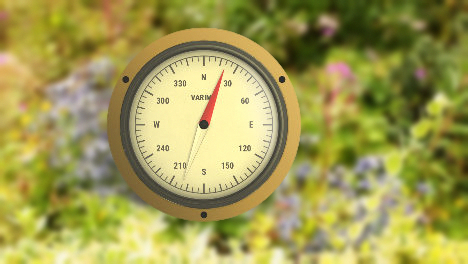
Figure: 20 °
